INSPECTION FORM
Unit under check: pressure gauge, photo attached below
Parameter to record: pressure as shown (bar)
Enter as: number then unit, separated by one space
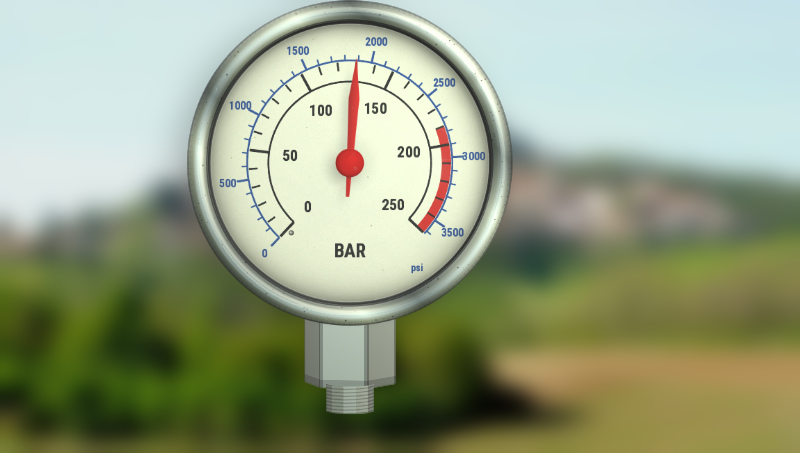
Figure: 130 bar
